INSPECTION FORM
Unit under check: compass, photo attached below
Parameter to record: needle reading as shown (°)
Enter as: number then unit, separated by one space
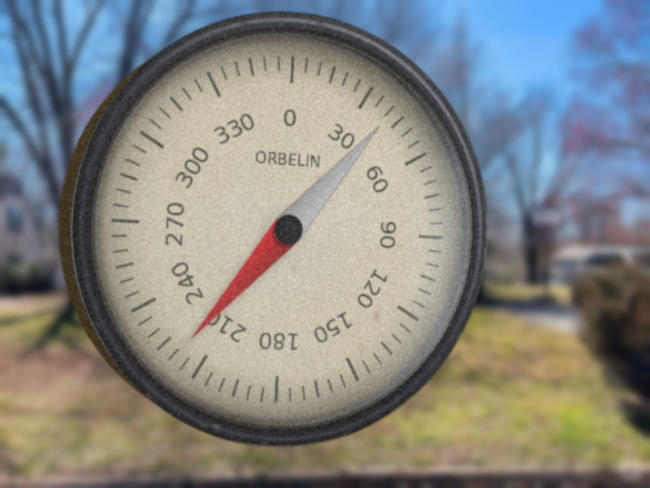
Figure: 220 °
